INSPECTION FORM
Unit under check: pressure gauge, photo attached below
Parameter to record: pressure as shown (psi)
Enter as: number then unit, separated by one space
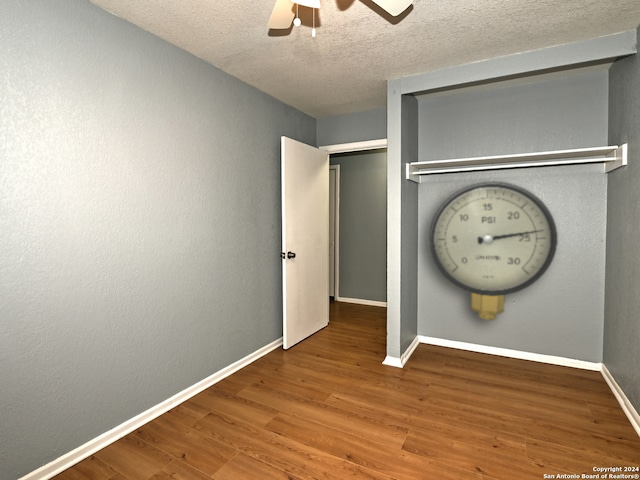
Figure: 24 psi
